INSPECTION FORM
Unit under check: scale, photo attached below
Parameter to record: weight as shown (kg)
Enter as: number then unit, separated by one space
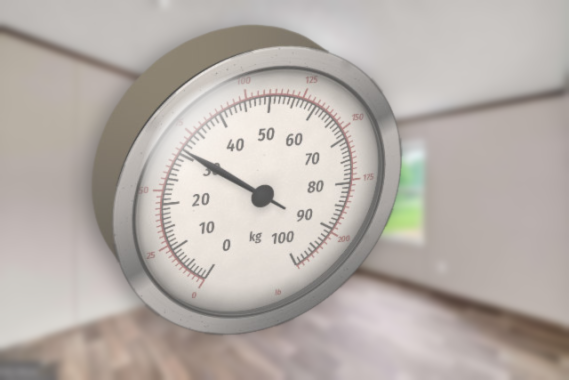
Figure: 31 kg
